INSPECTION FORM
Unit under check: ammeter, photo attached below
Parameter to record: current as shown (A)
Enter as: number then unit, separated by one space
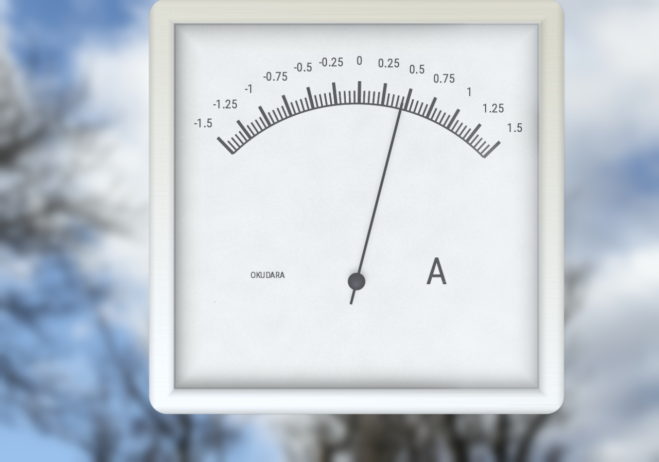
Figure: 0.45 A
